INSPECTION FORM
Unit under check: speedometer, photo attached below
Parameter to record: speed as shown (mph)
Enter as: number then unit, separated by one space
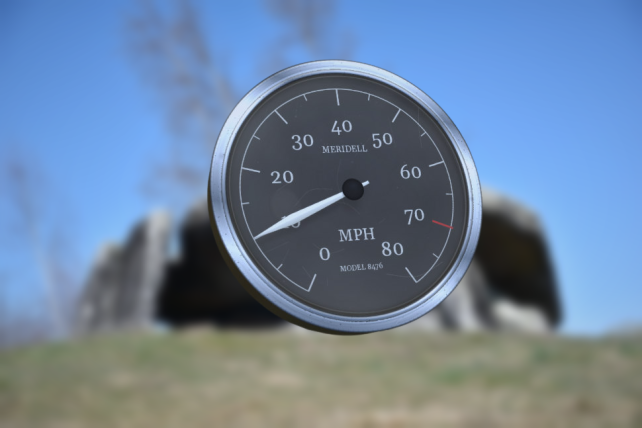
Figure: 10 mph
